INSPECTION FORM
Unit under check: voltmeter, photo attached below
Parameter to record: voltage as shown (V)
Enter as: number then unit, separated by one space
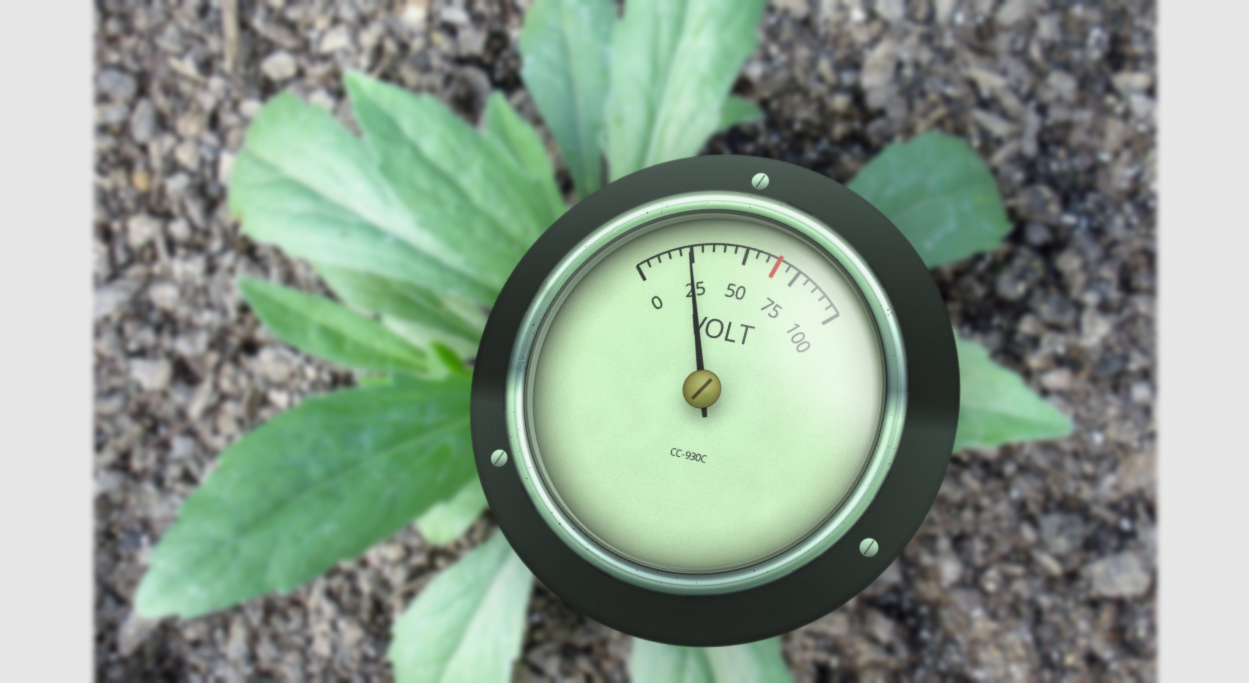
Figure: 25 V
